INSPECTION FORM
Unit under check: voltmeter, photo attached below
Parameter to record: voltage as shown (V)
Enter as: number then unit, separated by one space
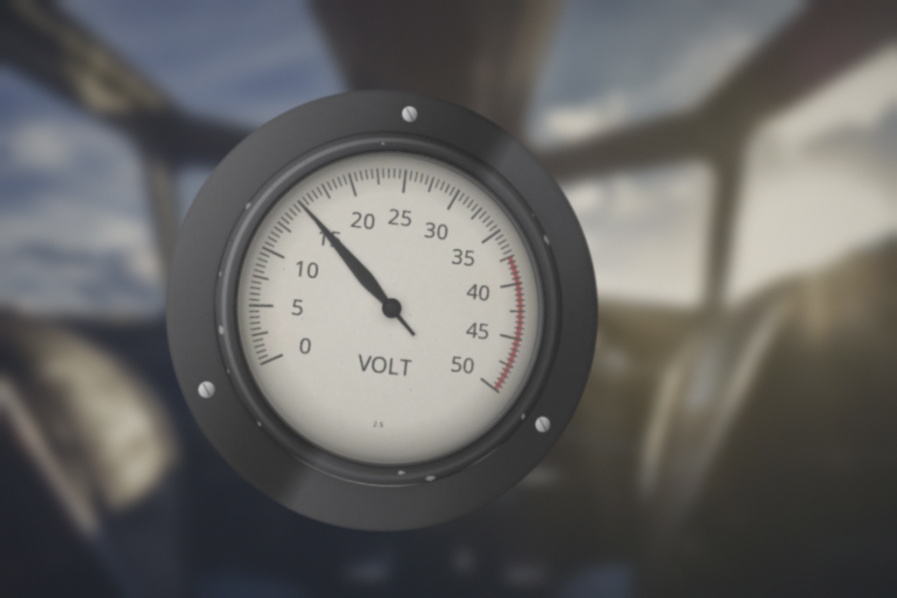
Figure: 15 V
